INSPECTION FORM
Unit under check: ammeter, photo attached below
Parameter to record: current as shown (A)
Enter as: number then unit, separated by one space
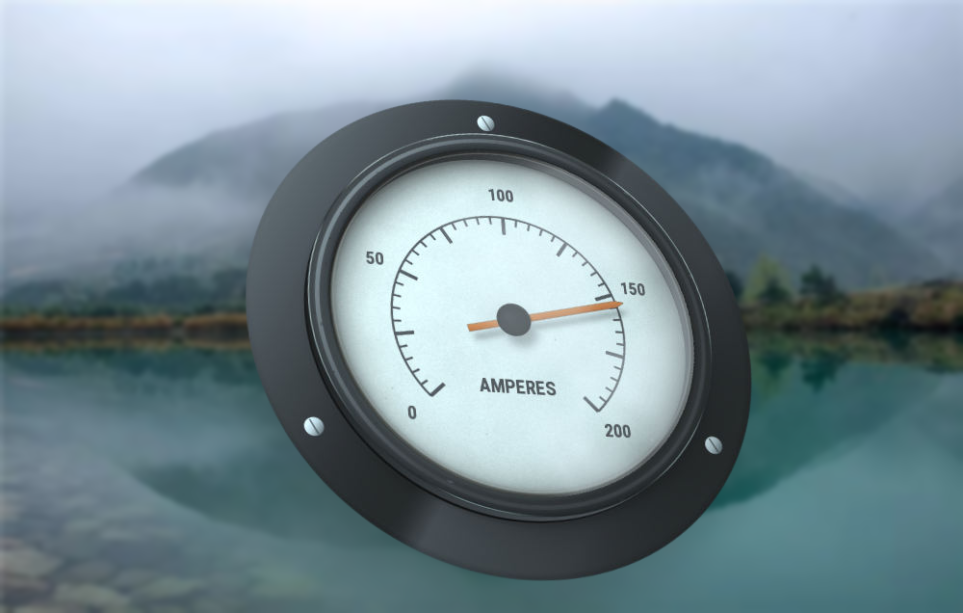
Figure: 155 A
